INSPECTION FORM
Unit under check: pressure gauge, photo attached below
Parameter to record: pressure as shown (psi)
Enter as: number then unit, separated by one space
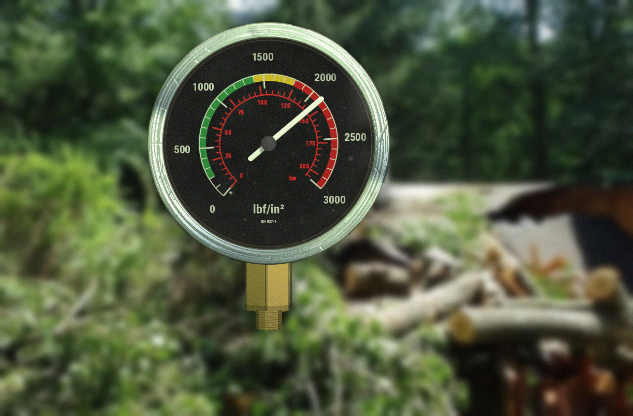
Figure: 2100 psi
